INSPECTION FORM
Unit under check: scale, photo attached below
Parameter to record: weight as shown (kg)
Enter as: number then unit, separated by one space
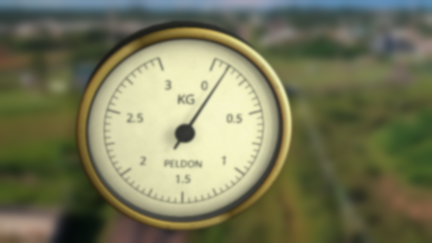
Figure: 0.1 kg
